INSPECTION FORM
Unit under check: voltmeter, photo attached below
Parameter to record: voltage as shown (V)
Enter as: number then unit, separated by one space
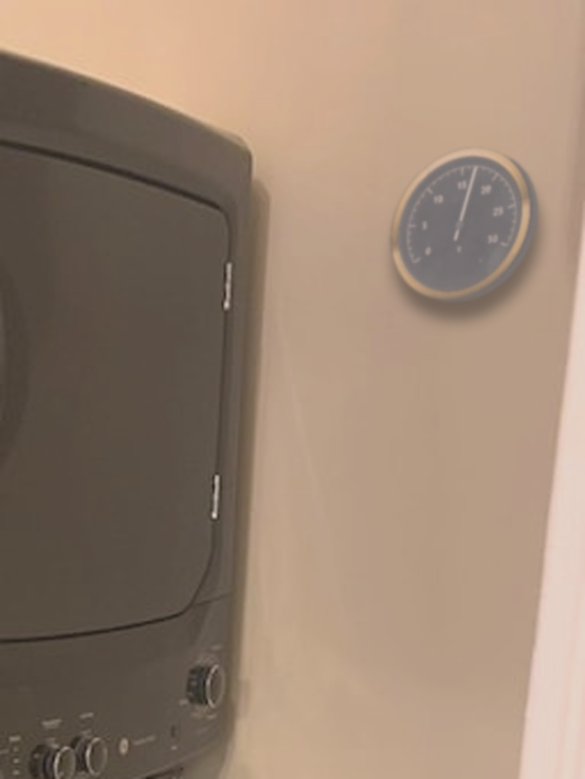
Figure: 17 V
